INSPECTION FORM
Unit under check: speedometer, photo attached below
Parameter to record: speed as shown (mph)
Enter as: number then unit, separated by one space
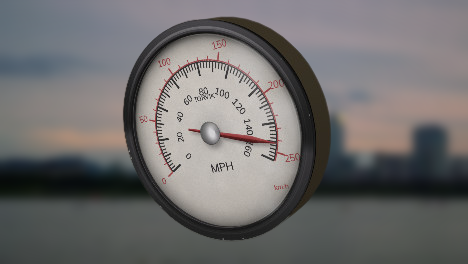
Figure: 150 mph
